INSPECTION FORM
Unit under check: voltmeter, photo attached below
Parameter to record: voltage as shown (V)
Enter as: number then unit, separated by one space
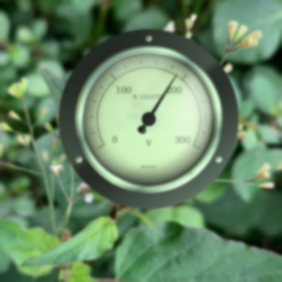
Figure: 190 V
